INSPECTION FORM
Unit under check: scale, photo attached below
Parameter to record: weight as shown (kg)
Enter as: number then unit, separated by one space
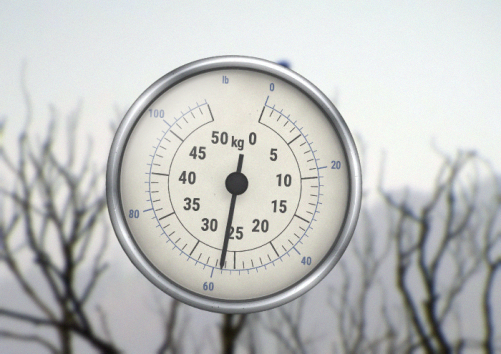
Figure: 26.5 kg
